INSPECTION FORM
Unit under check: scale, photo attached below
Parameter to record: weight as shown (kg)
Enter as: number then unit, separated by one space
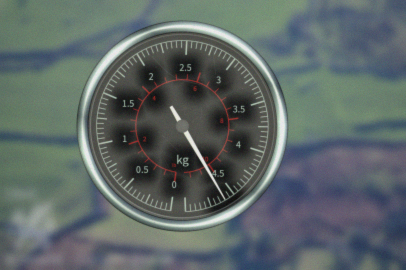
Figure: 4.6 kg
